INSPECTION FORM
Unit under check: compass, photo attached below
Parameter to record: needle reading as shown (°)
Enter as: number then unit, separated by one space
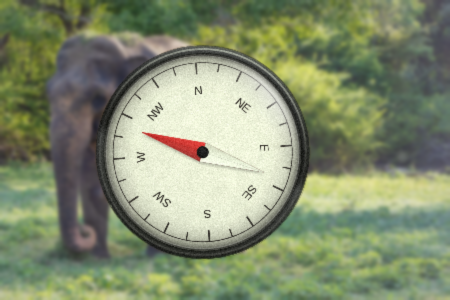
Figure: 292.5 °
